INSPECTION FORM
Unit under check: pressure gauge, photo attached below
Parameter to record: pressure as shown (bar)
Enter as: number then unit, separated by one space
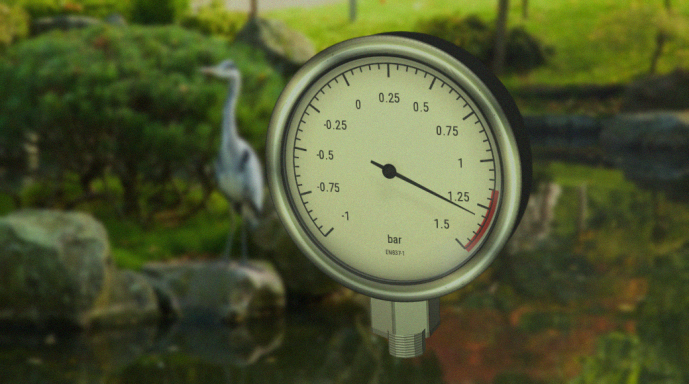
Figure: 1.3 bar
